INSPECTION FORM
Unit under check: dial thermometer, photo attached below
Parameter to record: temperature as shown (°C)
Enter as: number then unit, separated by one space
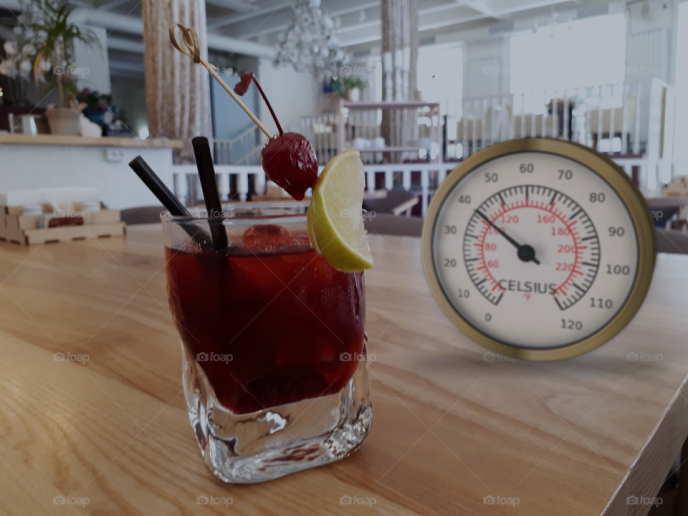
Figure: 40 °C
